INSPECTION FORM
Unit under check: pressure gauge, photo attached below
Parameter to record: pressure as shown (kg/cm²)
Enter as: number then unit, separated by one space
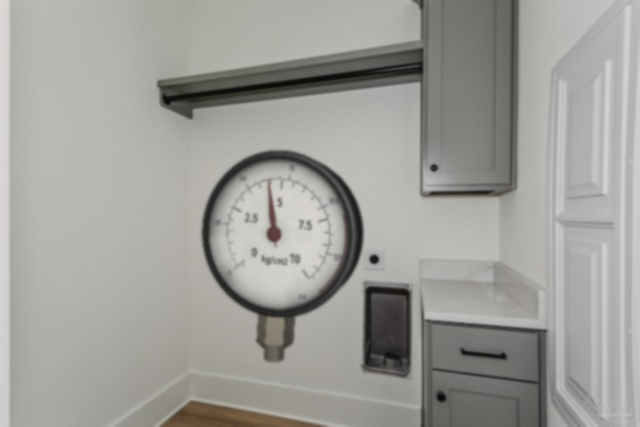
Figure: 4.5 kg/cm²
